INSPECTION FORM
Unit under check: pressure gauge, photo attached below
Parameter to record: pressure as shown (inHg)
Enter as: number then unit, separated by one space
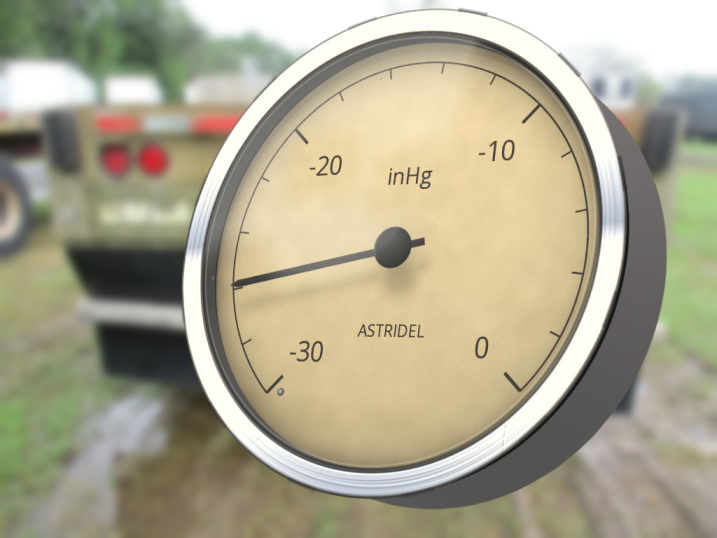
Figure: -26 inHg
